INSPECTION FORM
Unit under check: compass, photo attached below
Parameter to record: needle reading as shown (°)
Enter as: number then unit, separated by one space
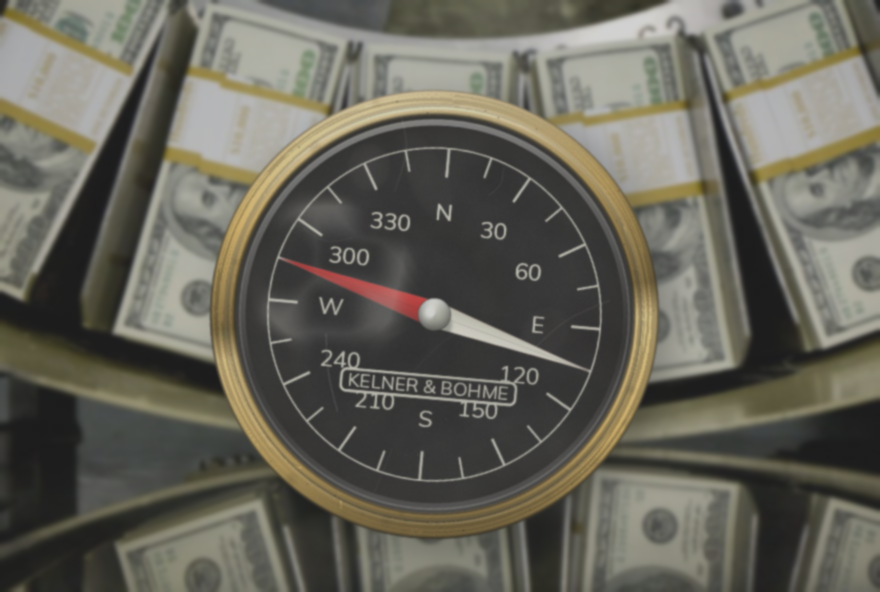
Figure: 285 °
